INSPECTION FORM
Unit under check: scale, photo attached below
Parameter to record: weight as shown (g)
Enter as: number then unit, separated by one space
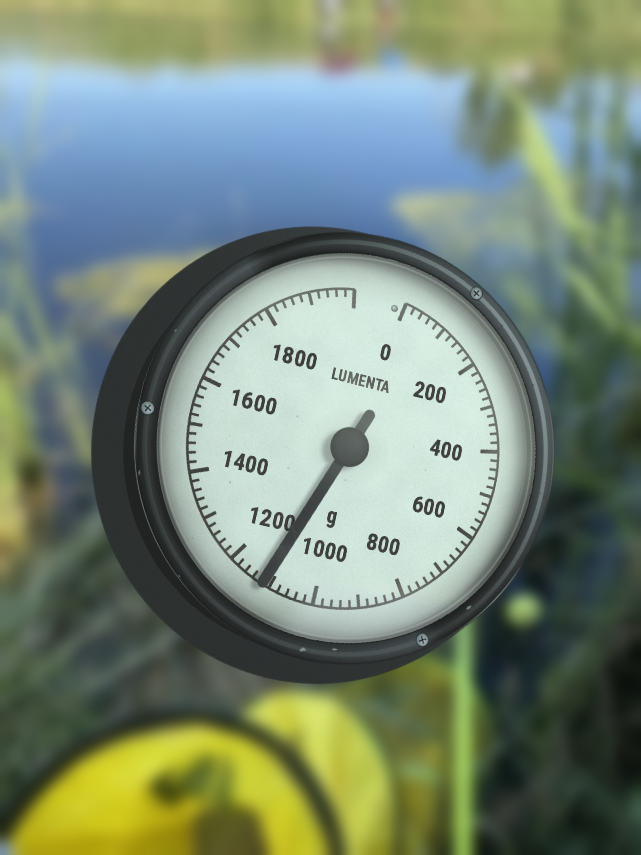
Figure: 1120 g
